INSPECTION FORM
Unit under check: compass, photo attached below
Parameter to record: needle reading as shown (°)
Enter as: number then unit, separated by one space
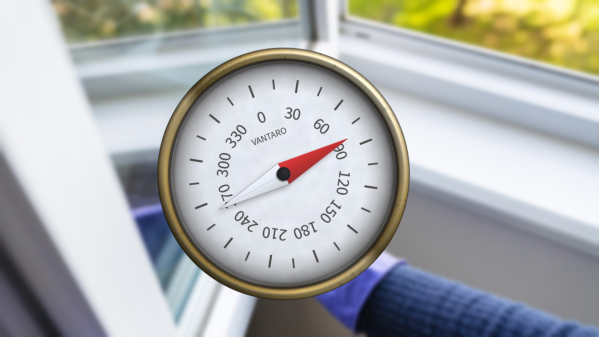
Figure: 82.5 °
